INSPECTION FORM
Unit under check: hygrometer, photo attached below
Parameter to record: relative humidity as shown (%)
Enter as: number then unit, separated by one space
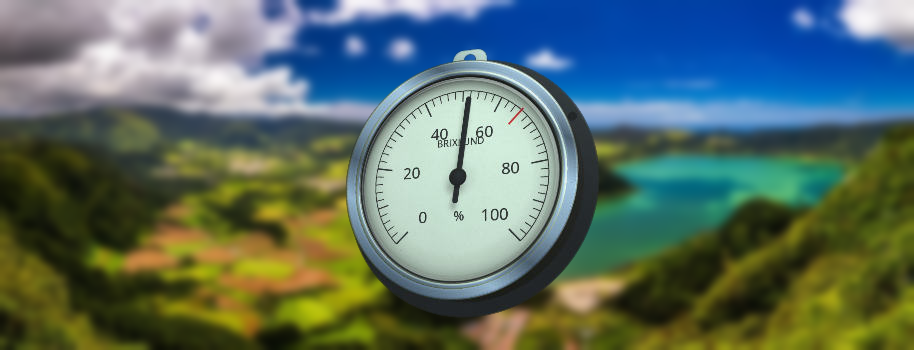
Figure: 52 %
